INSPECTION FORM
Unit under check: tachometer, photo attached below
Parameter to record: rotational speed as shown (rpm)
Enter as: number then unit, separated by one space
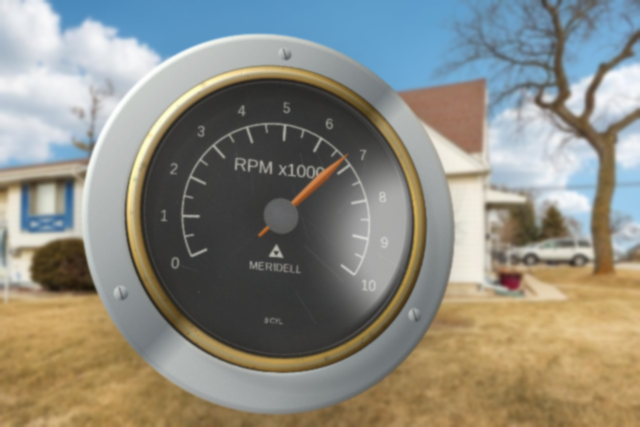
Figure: 6750 rpm
